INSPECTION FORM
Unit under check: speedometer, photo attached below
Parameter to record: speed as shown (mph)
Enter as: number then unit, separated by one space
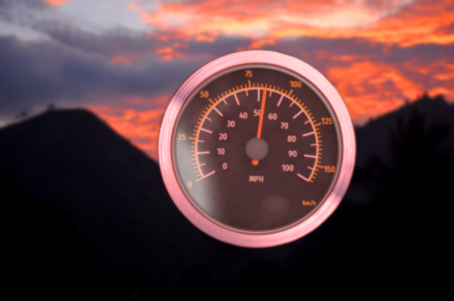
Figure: 52.5 mph
